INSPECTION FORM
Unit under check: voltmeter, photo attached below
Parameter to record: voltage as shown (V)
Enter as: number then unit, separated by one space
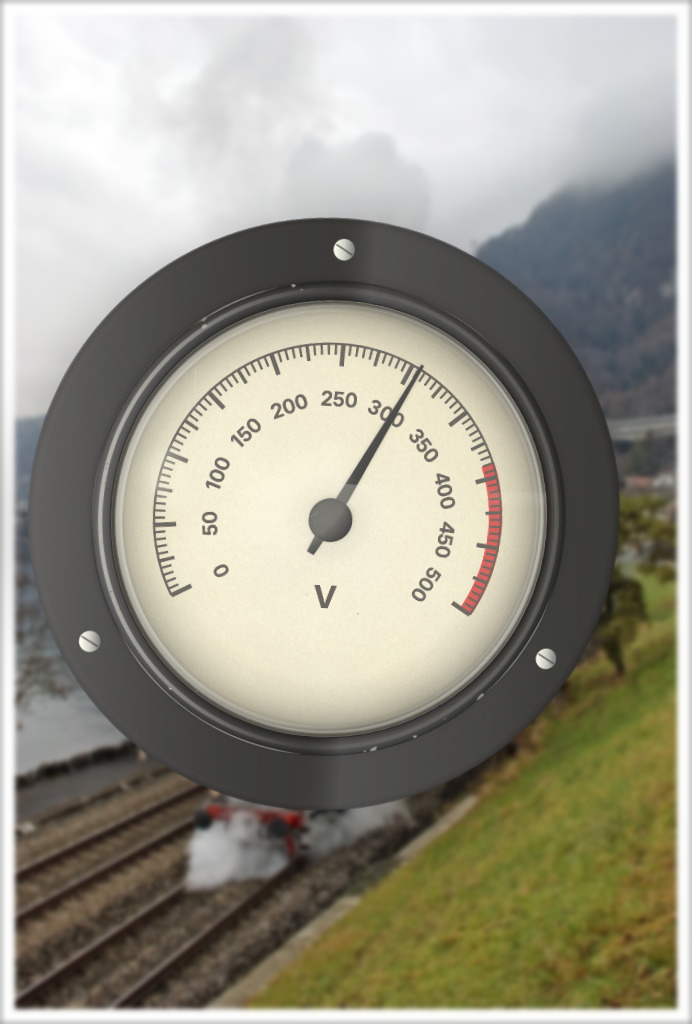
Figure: 305 V
